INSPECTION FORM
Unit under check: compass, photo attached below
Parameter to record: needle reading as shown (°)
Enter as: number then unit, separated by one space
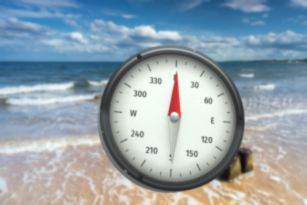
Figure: 0 °
